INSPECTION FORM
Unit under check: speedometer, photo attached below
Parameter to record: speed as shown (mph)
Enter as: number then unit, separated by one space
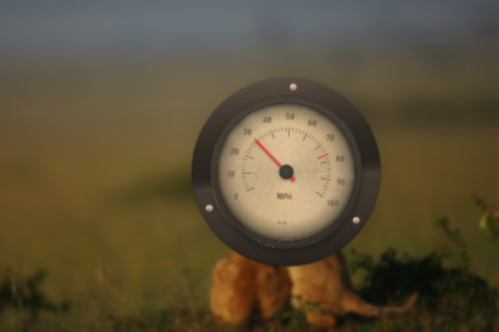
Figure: 30 mph
